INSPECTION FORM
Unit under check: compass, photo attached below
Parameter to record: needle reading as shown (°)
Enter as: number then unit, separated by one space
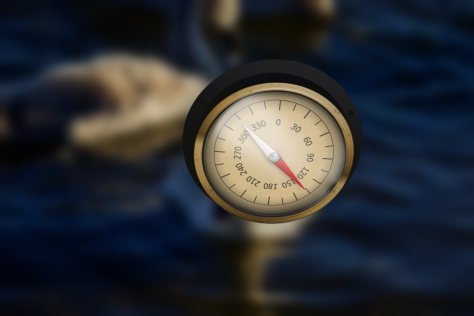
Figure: 135 °
